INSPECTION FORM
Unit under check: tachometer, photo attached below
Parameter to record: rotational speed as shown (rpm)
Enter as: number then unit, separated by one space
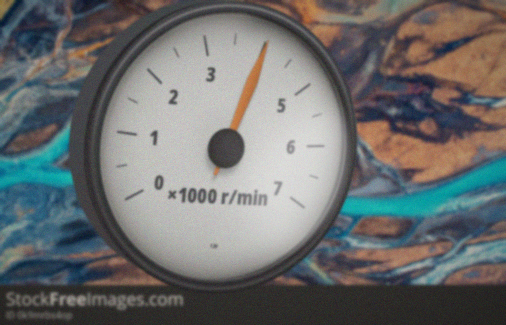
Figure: 4000 rpm
